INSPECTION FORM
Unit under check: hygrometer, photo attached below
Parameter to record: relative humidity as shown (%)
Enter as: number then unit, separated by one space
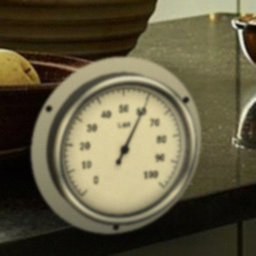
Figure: 60 %
